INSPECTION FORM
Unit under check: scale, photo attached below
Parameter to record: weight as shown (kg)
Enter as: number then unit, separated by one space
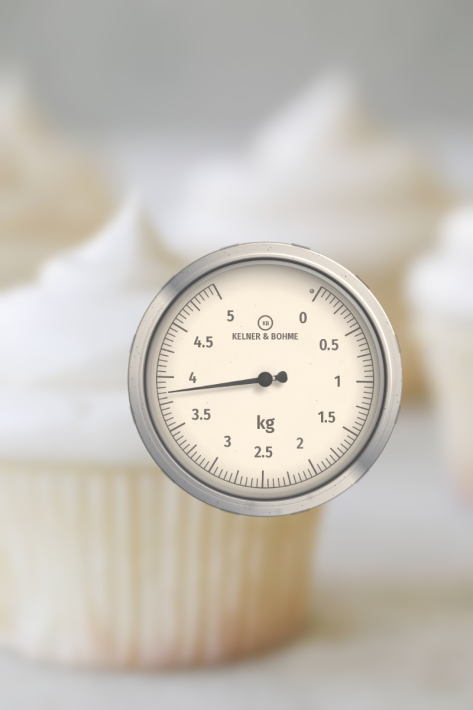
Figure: 3.85 kg
